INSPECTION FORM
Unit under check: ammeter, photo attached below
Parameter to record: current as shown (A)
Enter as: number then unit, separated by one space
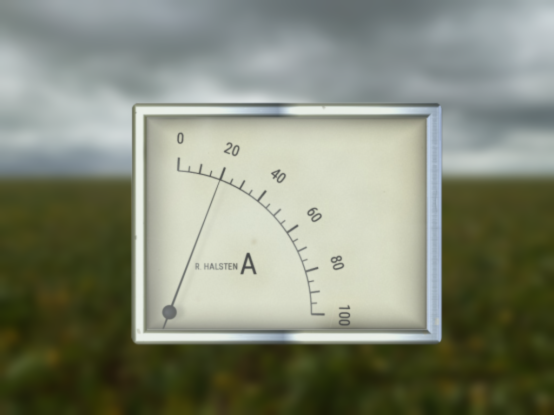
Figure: 20 A
